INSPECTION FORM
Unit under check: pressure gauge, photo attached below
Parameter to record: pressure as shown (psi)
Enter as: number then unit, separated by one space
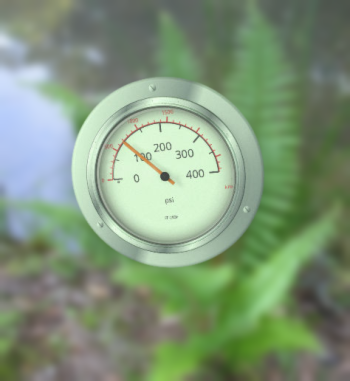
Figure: 100 psi
